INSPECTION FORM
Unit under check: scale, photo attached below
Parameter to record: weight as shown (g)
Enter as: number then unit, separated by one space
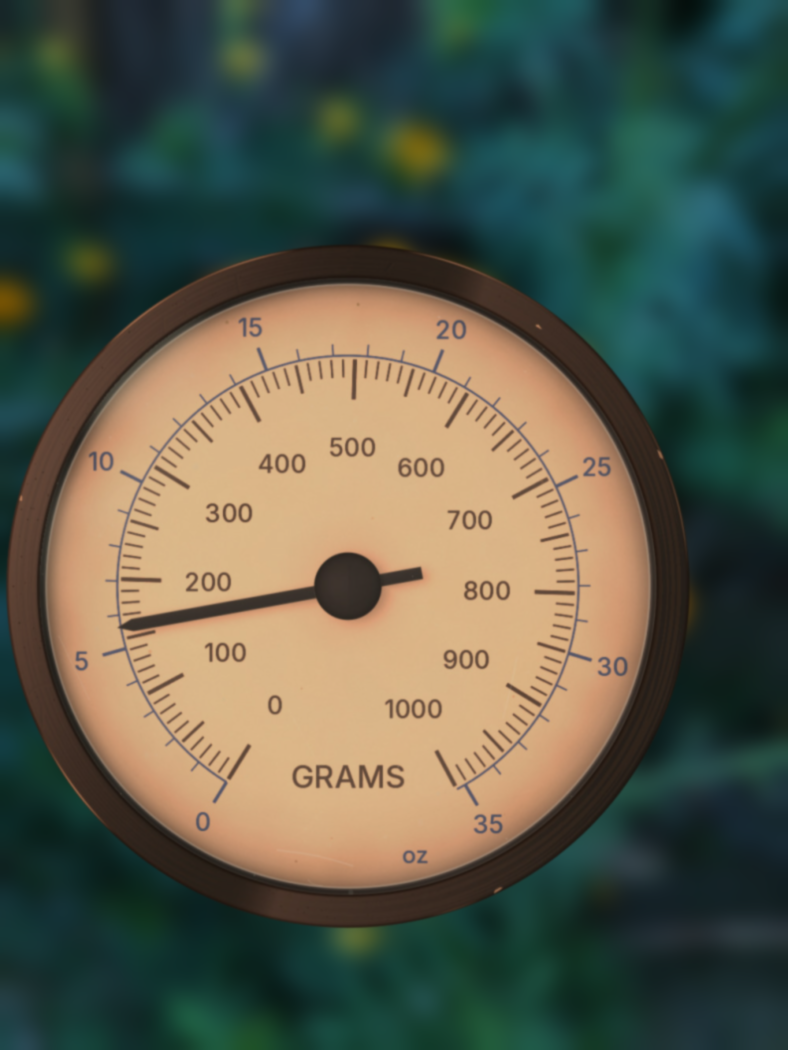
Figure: 160 g
